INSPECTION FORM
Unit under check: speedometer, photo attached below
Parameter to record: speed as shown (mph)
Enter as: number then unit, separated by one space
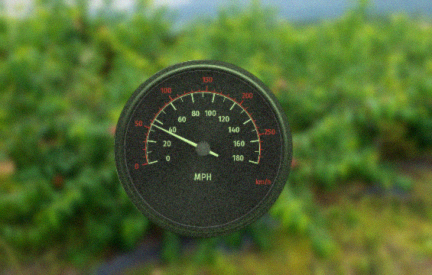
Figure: 35 mph
